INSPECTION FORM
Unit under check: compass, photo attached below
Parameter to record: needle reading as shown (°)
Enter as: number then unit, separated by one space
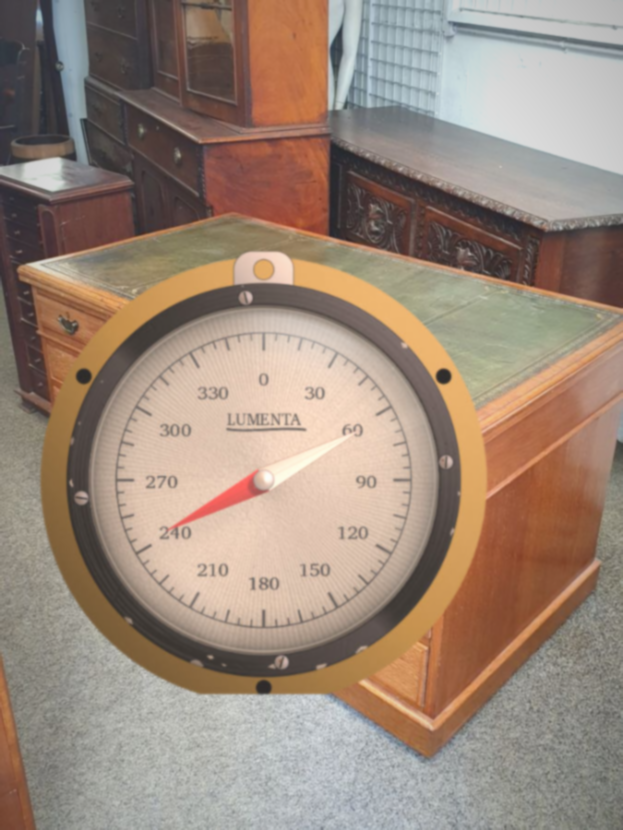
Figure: 242.5 °
